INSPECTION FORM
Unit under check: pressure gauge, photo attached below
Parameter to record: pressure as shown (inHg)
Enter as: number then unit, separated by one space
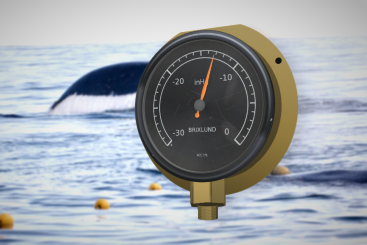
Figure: -13 inHg
